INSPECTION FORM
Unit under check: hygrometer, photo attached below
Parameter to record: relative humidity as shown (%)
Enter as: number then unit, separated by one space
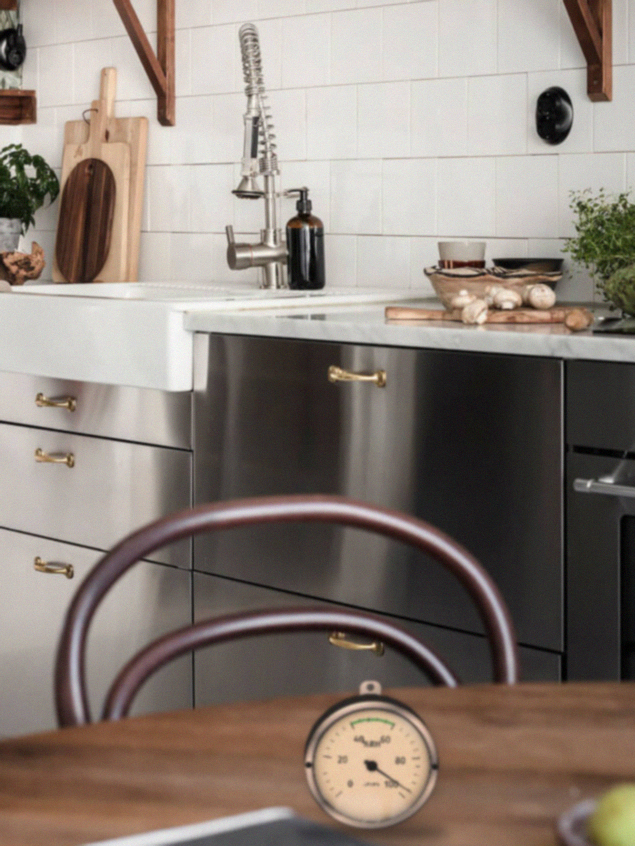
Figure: 96 %
